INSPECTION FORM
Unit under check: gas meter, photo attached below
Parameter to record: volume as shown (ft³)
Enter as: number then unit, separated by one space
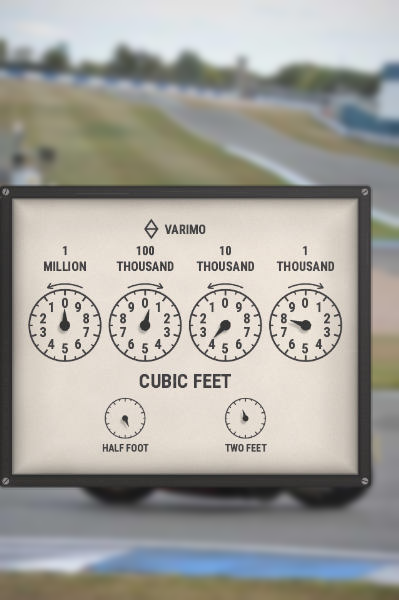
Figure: 3800 ft³
